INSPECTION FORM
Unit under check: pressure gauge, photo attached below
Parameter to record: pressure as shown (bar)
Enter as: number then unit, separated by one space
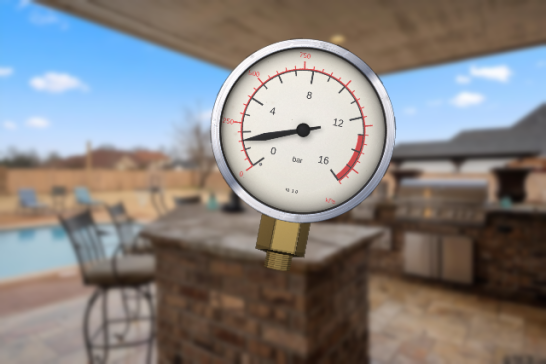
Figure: 1.5 bar
